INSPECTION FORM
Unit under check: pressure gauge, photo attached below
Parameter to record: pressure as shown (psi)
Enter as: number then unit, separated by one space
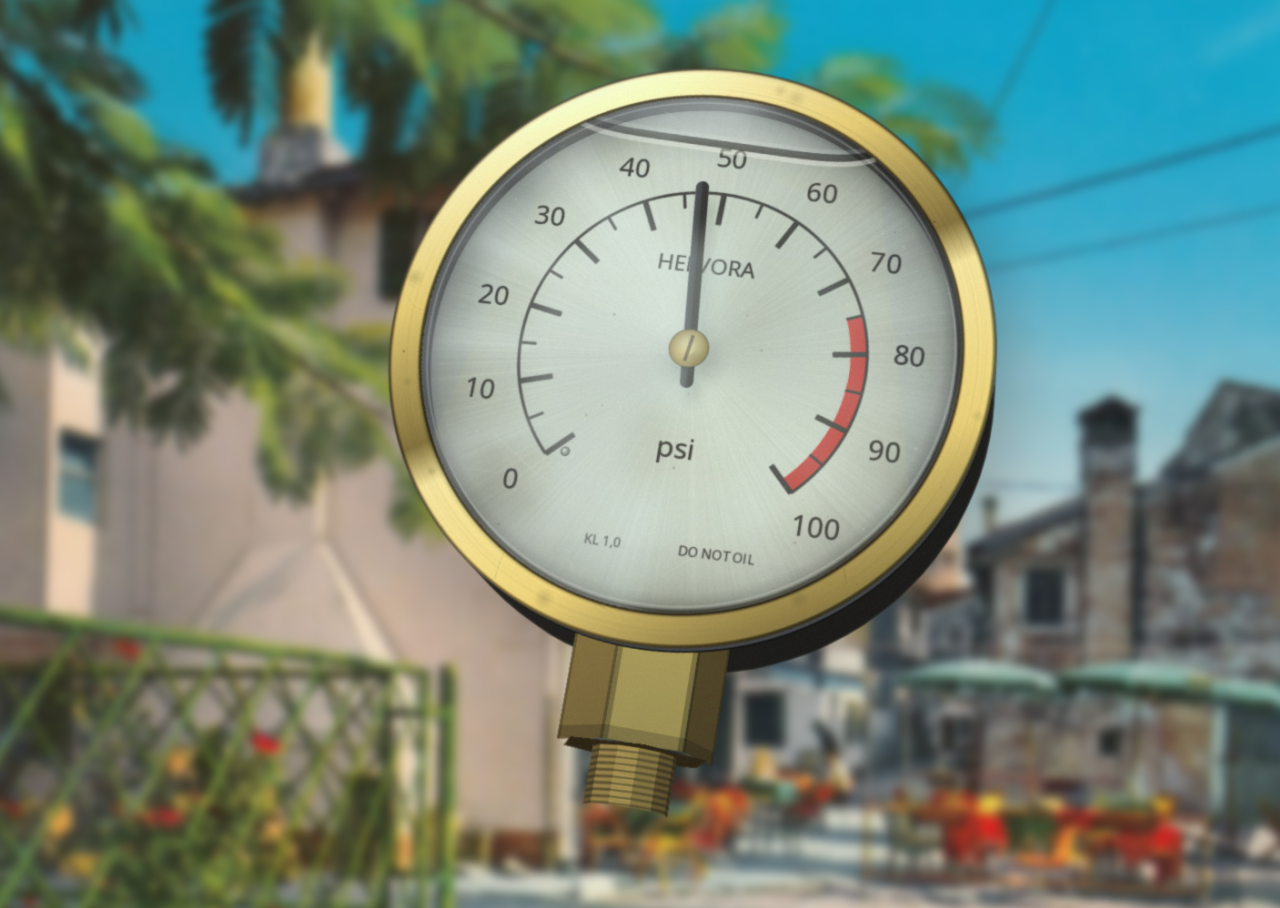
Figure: 47.5 psi
